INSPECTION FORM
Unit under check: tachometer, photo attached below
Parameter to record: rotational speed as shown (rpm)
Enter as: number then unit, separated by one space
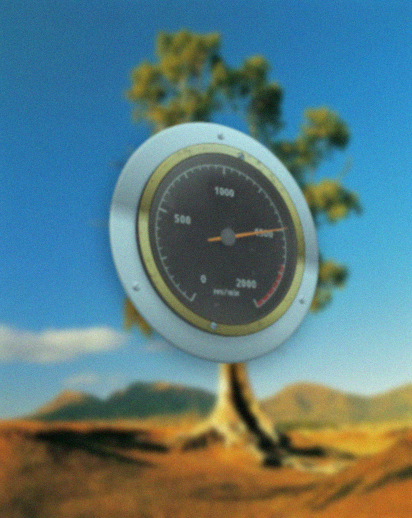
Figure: 1500 rpm
